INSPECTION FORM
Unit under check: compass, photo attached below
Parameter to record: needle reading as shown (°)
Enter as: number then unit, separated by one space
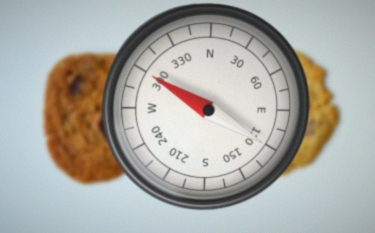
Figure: 300 °
